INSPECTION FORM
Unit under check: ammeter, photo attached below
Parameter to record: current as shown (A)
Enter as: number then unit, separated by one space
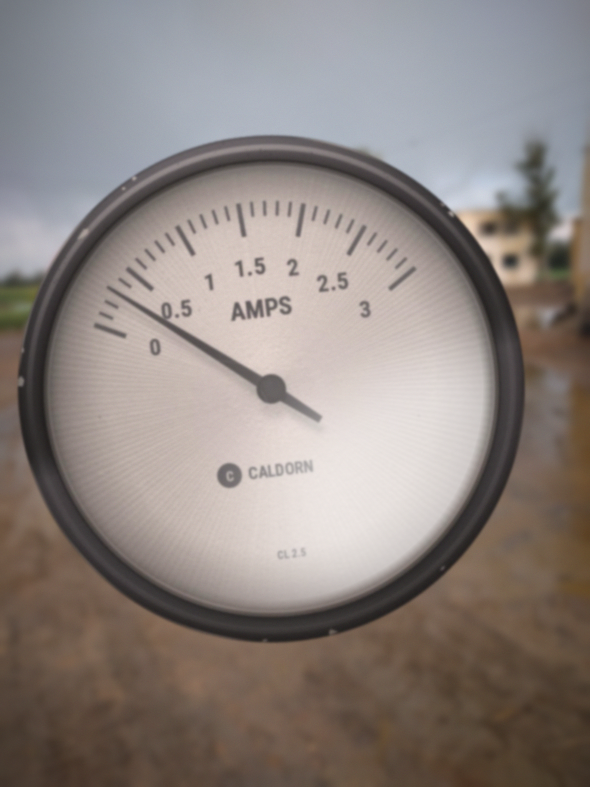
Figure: 0.3 A
